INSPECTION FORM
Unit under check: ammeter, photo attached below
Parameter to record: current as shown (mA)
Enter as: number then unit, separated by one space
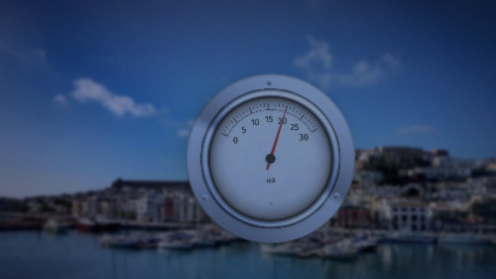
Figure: 20 mA
